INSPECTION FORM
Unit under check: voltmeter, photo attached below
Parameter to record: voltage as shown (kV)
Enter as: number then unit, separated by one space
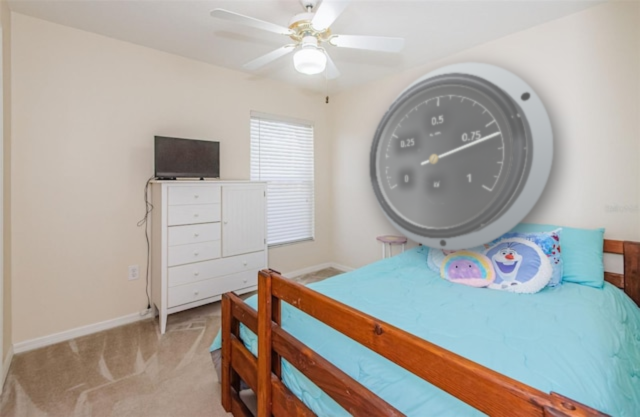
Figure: 0.8 kV
